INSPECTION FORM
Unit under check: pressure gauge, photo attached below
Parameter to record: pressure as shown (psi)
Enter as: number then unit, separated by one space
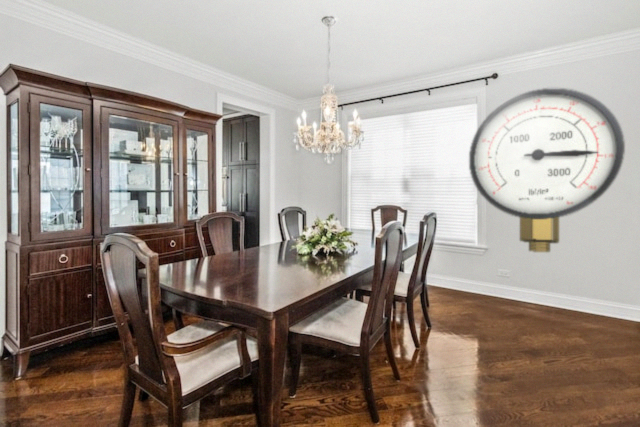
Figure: 2500 psi
